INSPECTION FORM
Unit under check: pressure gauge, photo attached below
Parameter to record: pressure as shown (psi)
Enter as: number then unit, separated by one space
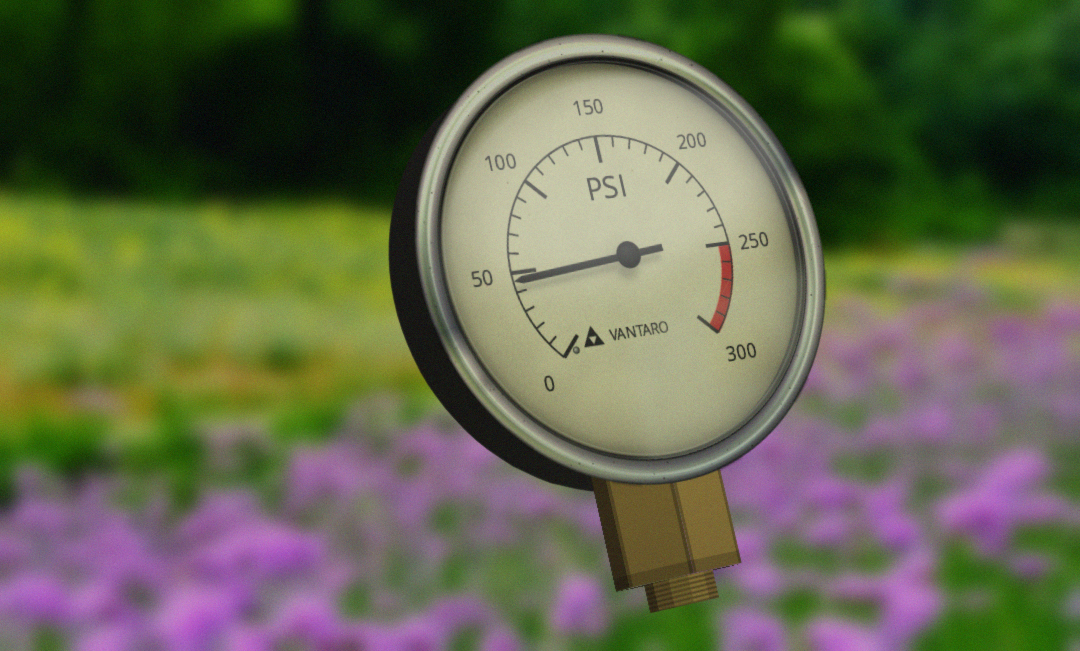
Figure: 45 psi
